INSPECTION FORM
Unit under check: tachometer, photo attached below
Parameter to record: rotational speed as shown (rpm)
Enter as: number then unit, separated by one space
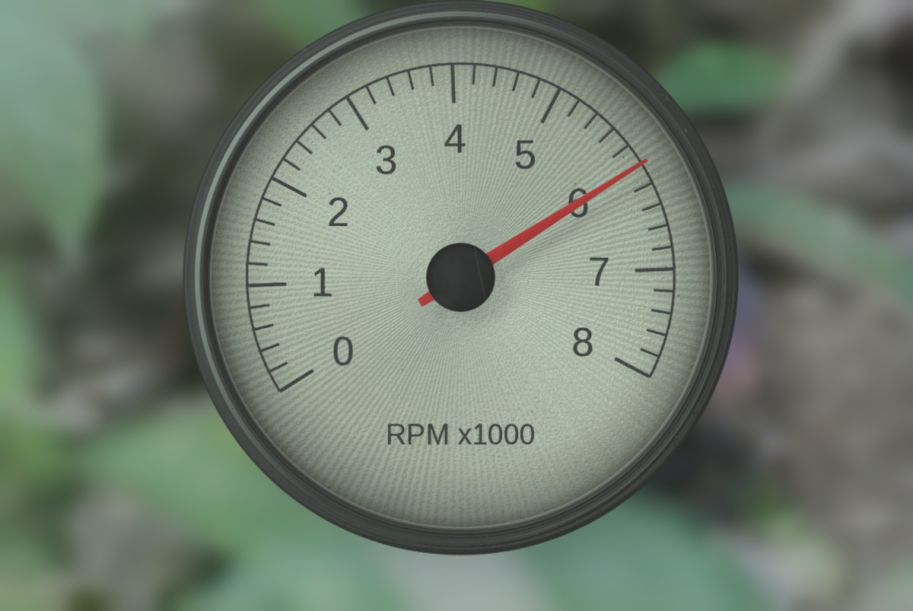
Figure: 6000 rpm
